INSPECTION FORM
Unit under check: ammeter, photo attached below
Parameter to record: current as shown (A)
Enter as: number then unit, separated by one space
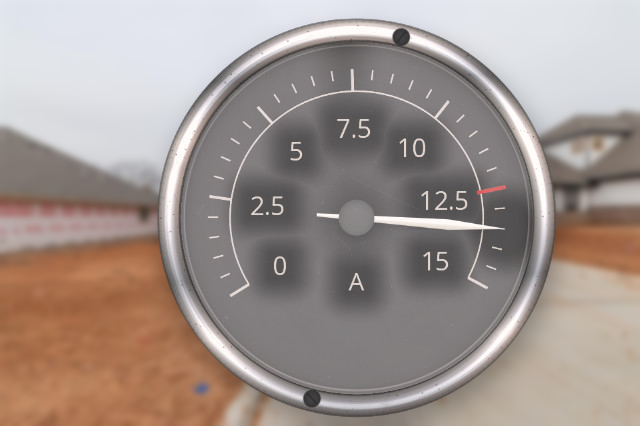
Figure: 13.5 A
